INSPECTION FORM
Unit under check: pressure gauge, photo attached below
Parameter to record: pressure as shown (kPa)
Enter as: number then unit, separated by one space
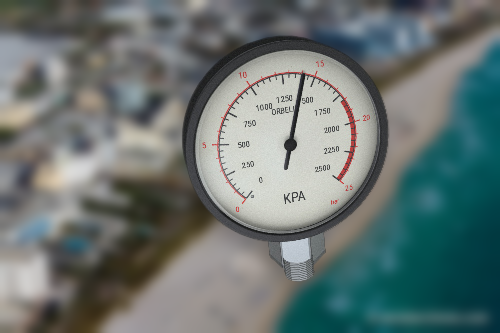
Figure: 1400 kPa
